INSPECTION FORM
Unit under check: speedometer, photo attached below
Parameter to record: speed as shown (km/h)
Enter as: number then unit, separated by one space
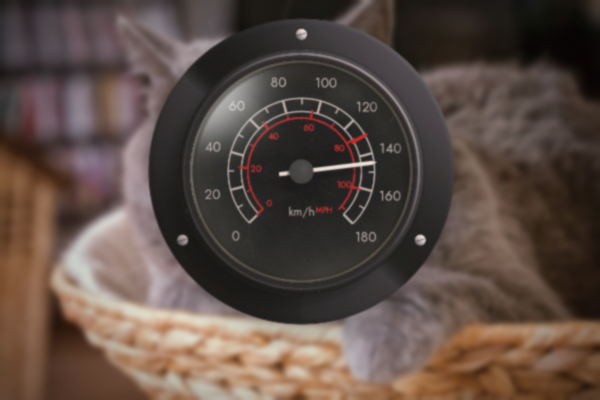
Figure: 145 km/h
